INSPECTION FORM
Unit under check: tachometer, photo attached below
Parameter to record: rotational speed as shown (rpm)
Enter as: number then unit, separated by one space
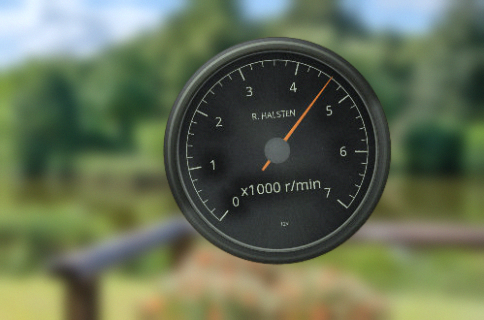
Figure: 4600 rpm
